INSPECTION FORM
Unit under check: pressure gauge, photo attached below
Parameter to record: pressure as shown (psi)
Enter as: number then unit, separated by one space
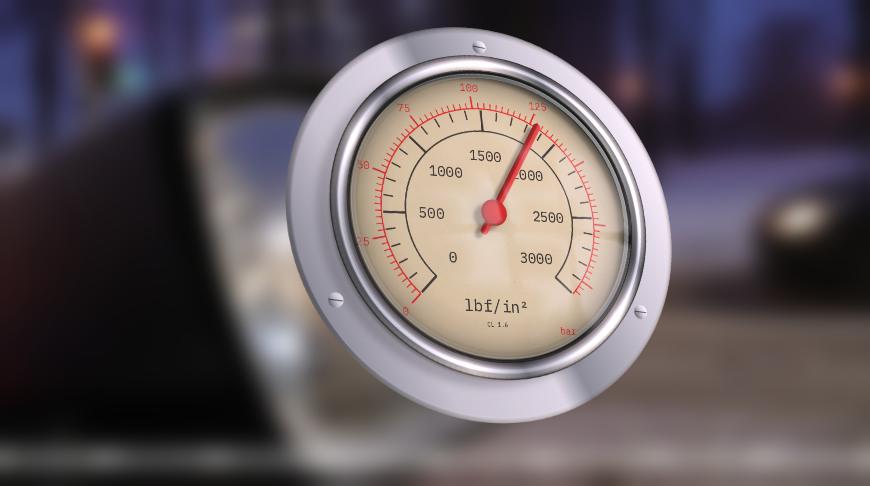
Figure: 1850 psi
